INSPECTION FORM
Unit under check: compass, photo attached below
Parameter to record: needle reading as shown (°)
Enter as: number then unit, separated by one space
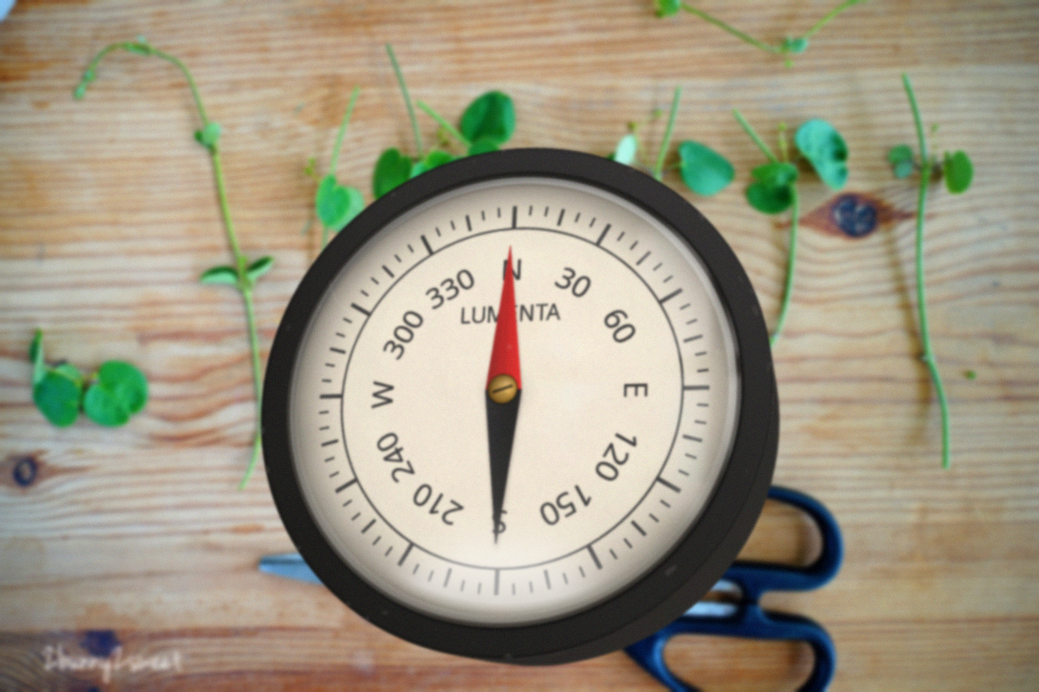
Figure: 0 °
